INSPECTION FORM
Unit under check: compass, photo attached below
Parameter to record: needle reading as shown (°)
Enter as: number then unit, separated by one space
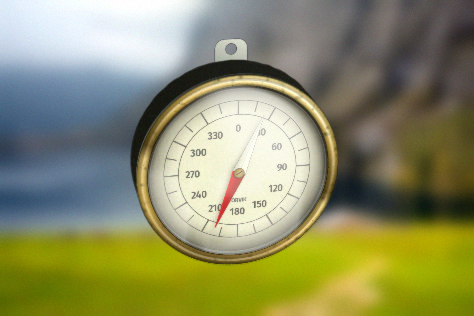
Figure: 202.5 °
